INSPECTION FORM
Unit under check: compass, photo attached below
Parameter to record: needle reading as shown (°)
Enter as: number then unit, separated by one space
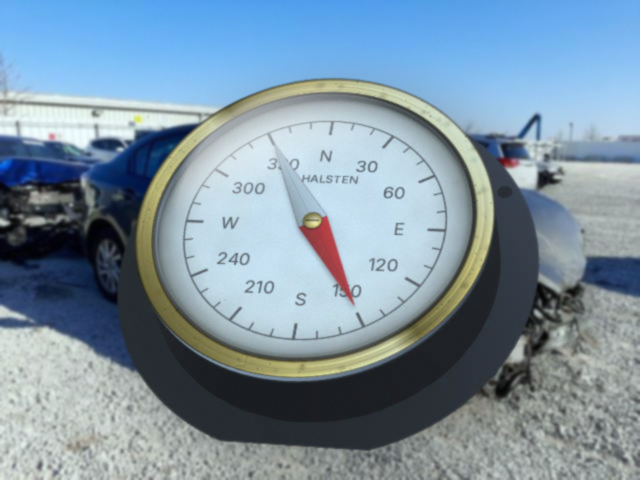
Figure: 150 °
